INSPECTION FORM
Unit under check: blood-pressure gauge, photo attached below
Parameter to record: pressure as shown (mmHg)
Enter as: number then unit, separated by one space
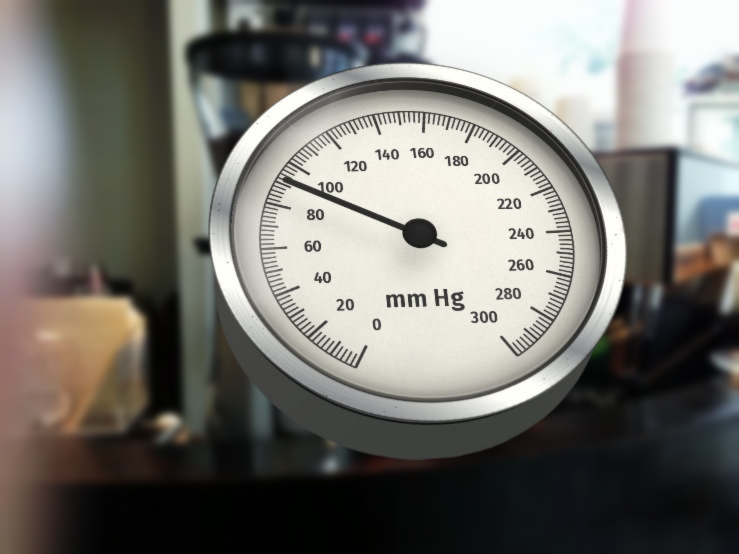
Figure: 90 mmHg
